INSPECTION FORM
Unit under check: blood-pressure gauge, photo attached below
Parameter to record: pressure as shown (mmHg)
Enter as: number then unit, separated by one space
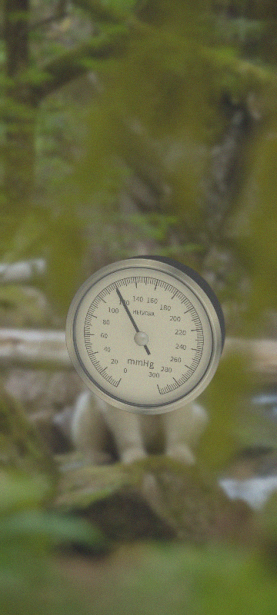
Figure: 120 mmHg
